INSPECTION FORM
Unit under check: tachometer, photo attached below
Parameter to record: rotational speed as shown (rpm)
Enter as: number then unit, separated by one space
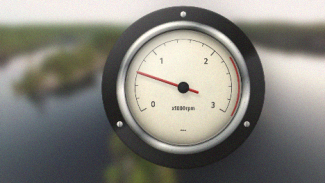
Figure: 600 rpm
